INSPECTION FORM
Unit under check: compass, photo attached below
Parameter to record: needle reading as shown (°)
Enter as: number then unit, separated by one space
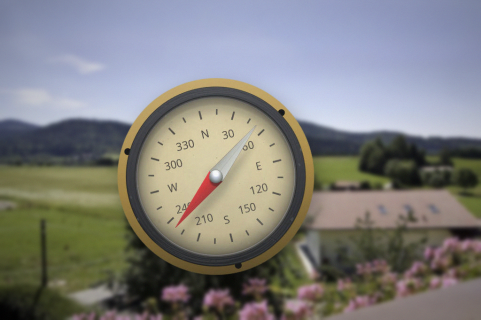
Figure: 232.5 °
